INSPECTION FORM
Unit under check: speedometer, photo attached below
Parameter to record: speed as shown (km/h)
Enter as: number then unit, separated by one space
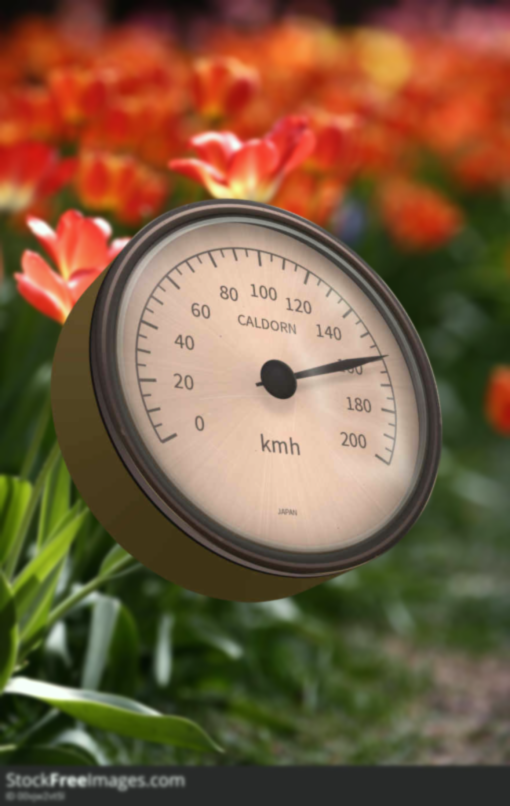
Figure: 160 km/h
